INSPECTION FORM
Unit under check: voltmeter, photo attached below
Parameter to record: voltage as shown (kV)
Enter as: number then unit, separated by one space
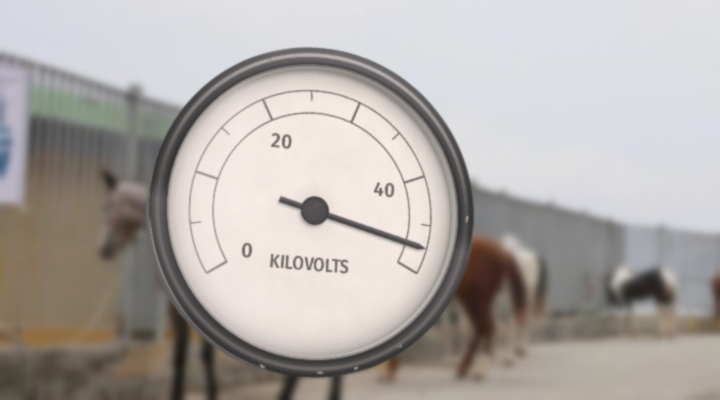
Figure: 47.5 kV
